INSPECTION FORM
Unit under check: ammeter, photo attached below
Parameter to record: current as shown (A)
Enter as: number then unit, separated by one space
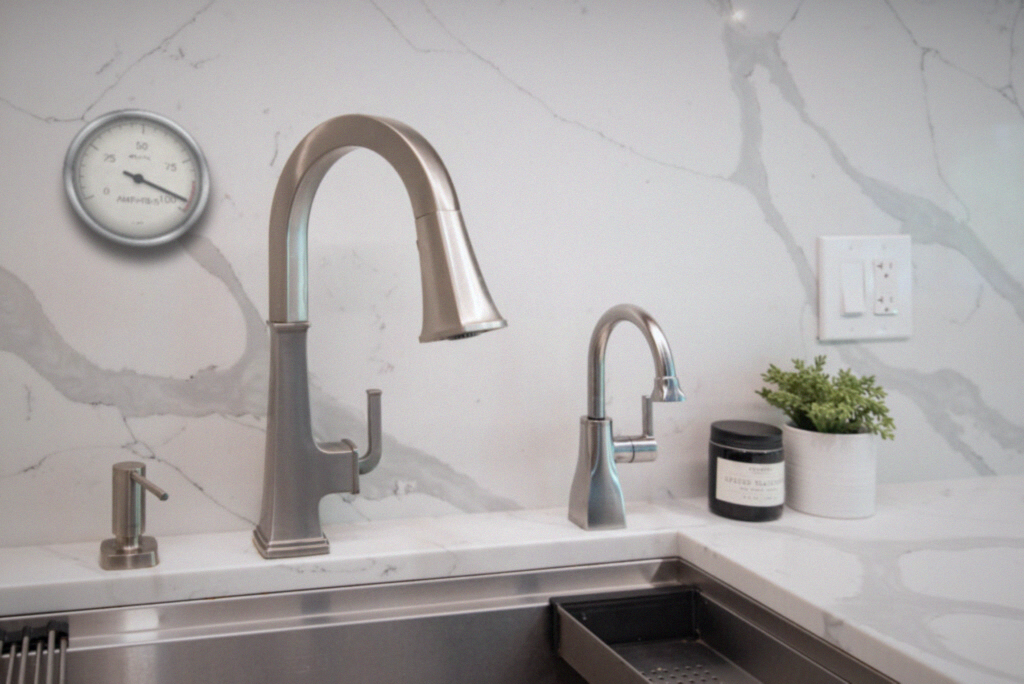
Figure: 95 A
